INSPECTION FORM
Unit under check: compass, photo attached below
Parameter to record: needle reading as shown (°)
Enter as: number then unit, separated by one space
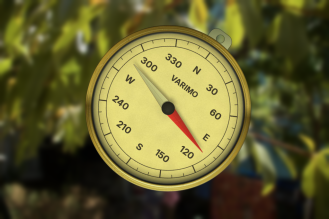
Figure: 105 °
